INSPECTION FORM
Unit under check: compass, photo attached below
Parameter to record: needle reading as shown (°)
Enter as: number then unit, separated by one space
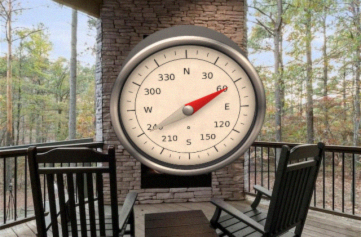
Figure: 60 °
